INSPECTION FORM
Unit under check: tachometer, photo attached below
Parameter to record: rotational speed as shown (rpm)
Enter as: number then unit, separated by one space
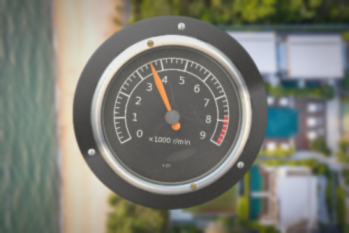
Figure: 3600 rpm
